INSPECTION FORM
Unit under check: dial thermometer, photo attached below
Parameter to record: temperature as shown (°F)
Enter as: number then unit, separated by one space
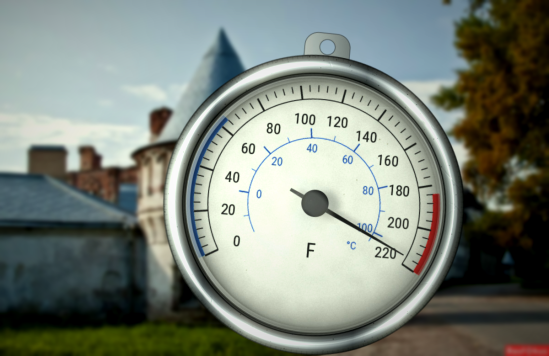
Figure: 216 °F
